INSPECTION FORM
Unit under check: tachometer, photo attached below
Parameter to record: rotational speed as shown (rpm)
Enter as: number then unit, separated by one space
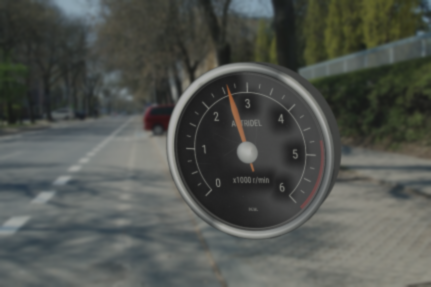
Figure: 2625 rpm
